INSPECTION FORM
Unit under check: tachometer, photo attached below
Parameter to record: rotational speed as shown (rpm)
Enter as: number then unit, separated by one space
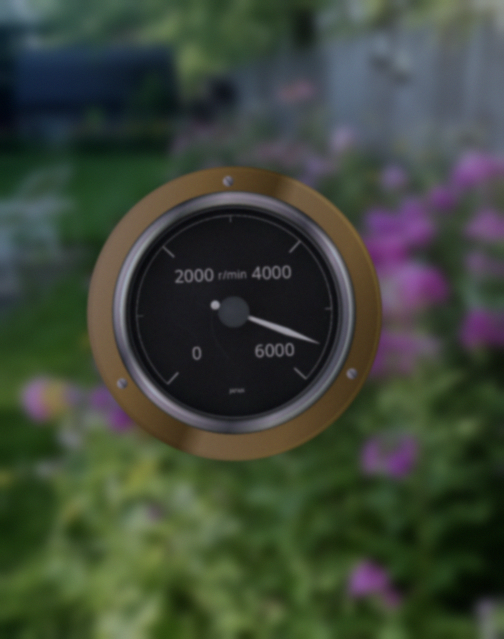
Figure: 5500 rpm
